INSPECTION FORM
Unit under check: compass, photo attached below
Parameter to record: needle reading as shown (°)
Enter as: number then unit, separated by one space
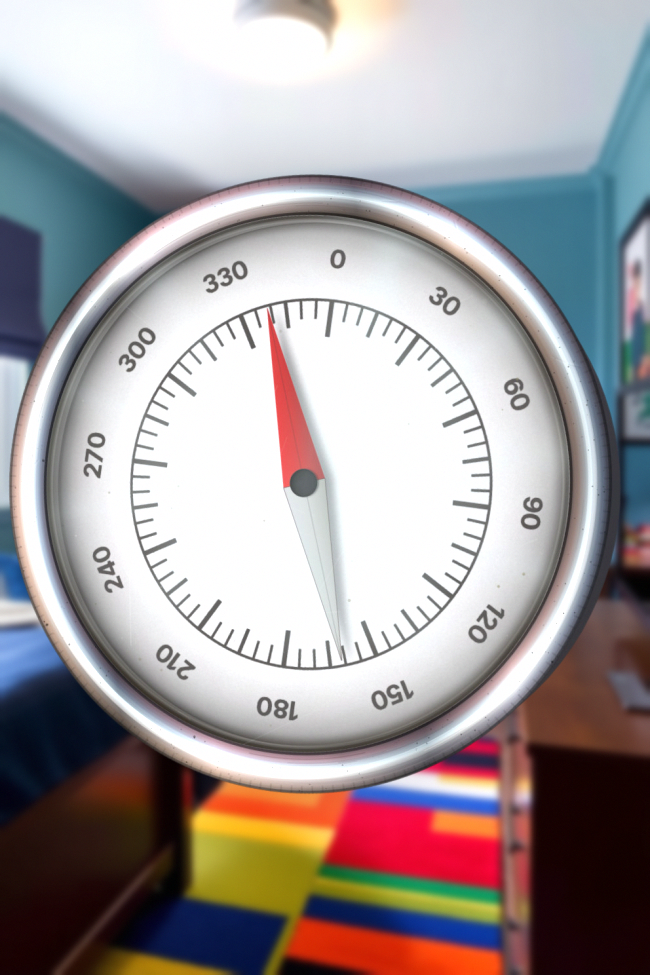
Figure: 340 °
